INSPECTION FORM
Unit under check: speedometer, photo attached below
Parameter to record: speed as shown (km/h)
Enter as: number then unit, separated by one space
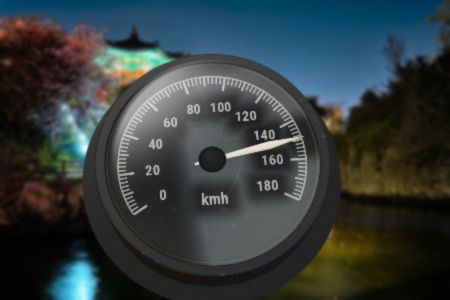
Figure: 150 km/h
